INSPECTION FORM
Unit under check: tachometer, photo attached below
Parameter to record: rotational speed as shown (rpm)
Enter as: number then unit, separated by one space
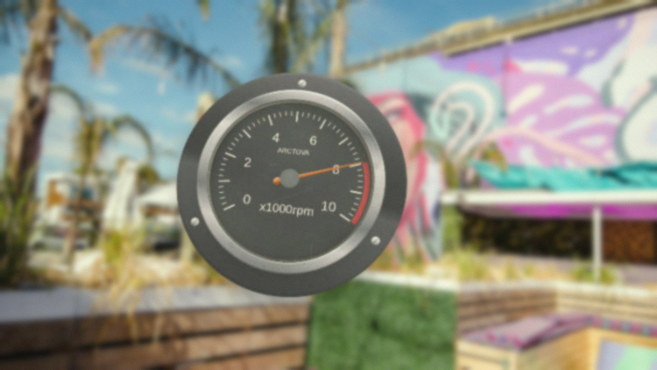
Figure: 8000 rpm
